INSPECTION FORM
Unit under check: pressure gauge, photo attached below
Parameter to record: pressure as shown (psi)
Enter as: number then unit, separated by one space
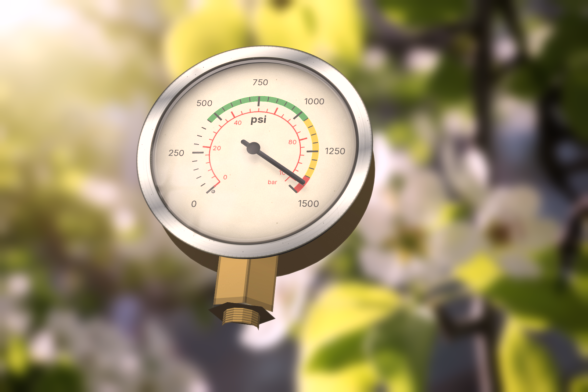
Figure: 1450 psi
